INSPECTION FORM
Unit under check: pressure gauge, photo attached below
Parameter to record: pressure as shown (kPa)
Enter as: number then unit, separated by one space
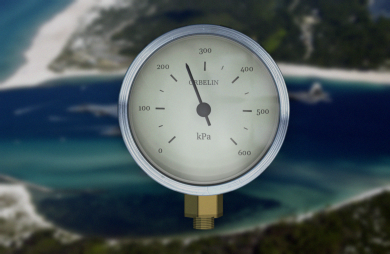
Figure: 250 kPa
